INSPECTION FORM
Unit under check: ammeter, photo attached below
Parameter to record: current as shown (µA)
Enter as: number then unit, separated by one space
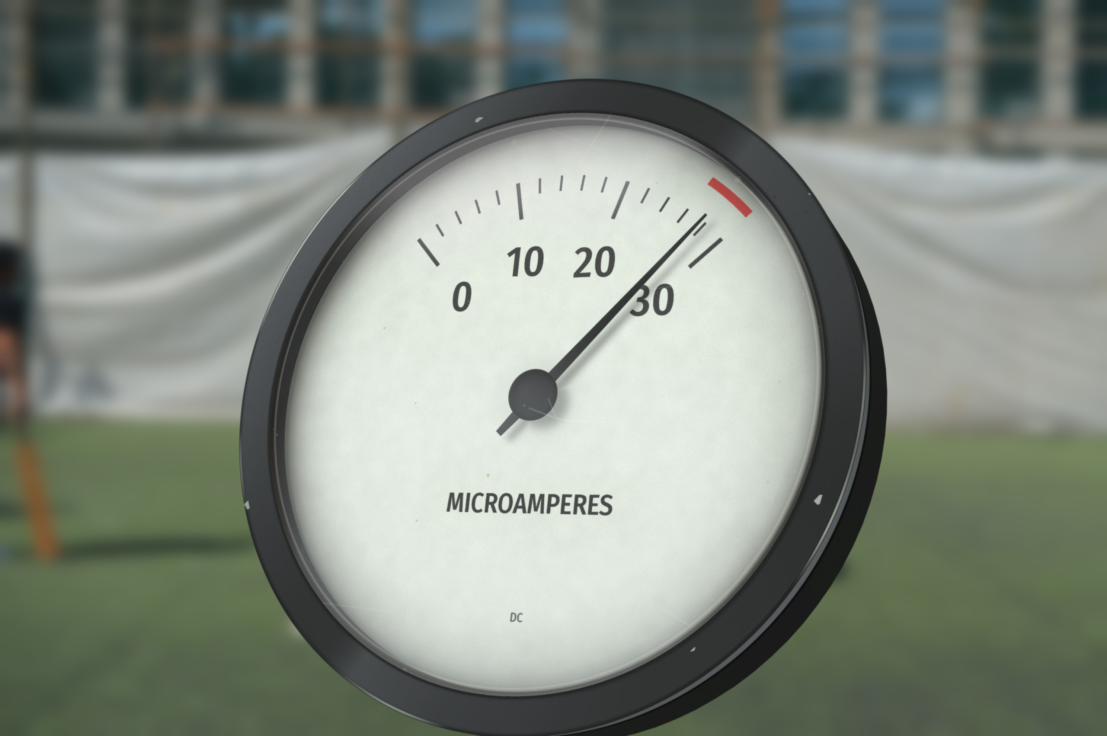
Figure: 28 µA
